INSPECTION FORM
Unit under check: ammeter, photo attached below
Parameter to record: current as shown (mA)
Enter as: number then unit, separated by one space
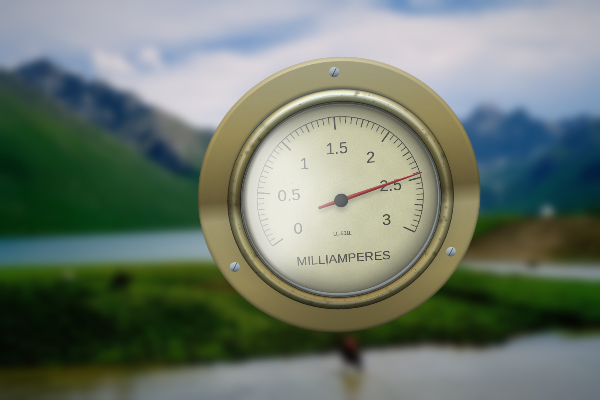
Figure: 2.45 mA
